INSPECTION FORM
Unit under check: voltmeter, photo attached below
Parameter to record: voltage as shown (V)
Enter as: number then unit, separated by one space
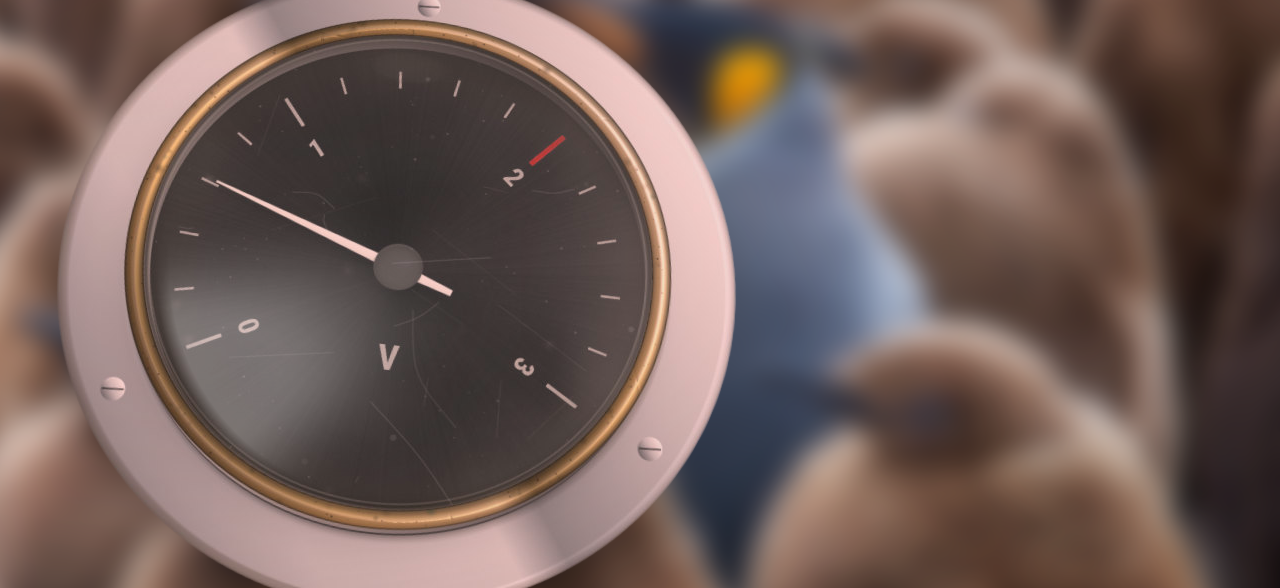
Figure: 0.6 V
